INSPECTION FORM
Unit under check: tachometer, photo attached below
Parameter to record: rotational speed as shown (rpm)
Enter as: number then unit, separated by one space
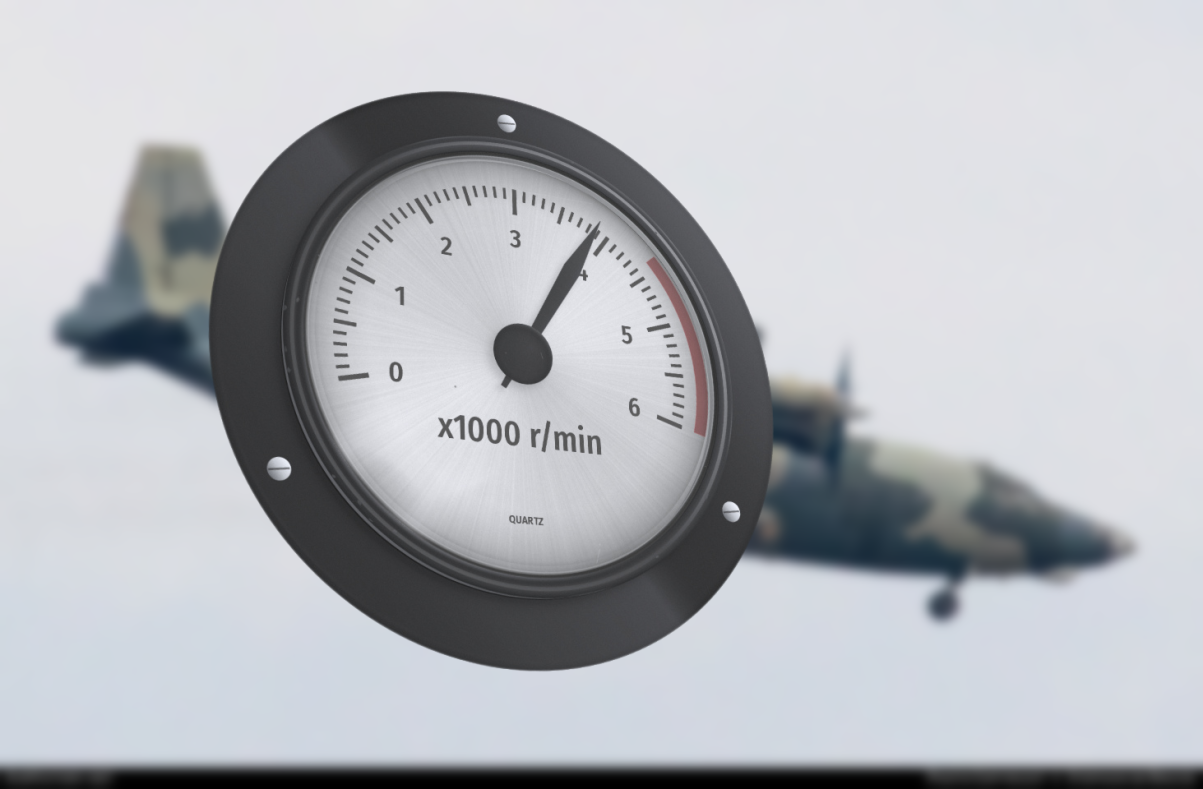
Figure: 3850 rpm
